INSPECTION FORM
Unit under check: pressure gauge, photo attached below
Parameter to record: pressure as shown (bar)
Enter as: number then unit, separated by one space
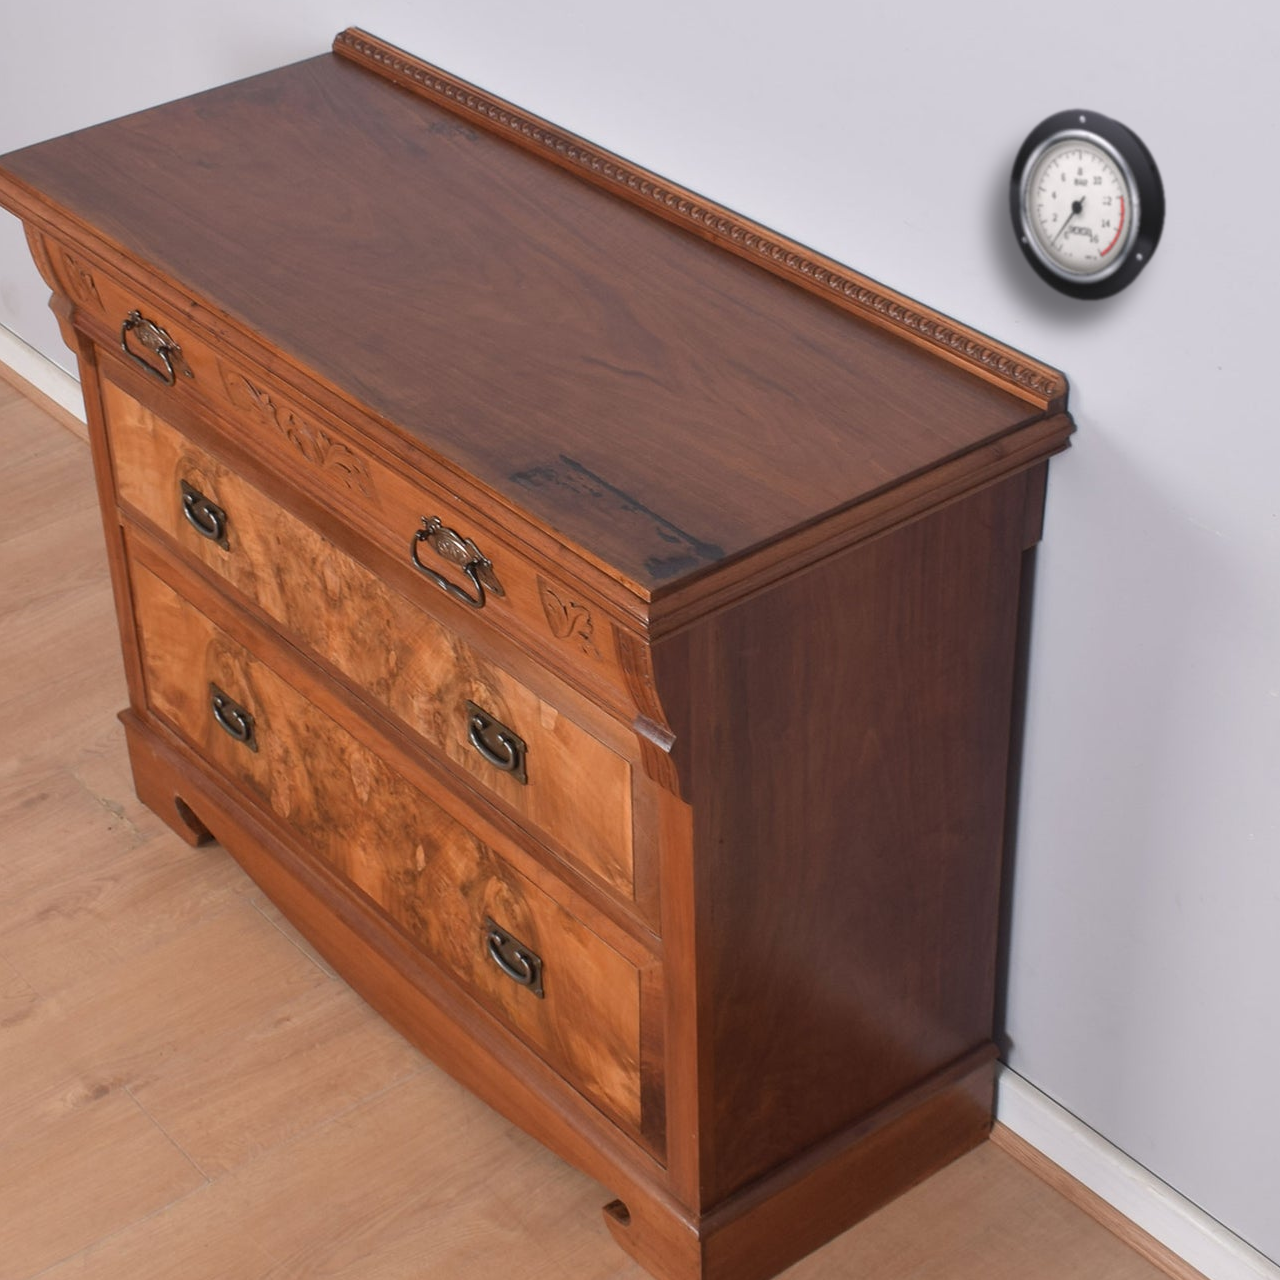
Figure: 0.5 bar
